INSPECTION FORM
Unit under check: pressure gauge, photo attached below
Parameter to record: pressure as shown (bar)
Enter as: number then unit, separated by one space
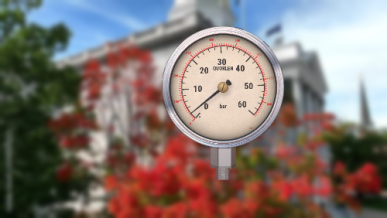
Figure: 2 bar
